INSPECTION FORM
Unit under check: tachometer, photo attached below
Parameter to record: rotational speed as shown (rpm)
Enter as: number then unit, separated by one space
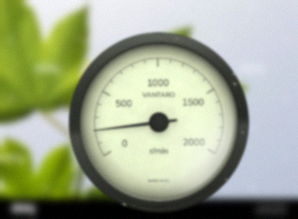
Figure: 200 rpm
